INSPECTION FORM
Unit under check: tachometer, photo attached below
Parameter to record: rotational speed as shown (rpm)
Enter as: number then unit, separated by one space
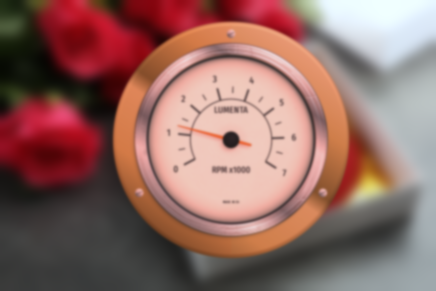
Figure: 1250 rpm
